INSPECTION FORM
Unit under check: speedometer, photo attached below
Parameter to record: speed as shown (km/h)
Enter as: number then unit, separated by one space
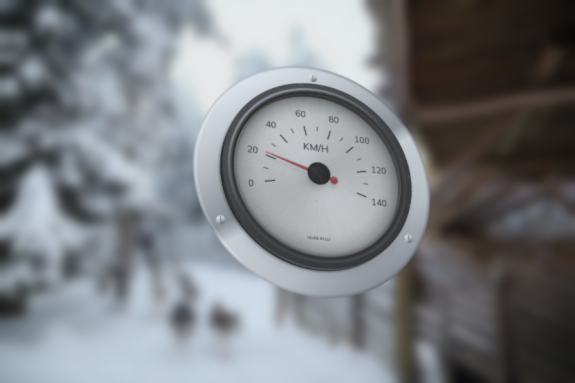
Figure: 20 km/h
